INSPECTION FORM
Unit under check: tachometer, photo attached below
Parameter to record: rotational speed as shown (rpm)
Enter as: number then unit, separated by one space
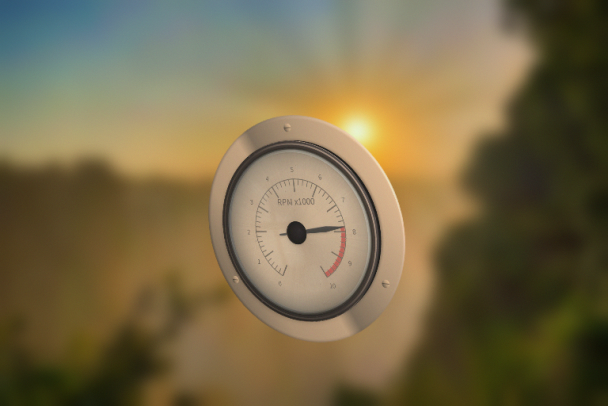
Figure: 7800 rpm
